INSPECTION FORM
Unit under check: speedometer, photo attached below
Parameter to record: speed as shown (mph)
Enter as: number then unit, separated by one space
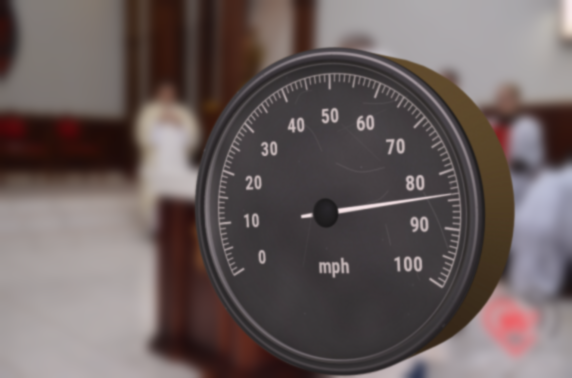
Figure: 84 mph
